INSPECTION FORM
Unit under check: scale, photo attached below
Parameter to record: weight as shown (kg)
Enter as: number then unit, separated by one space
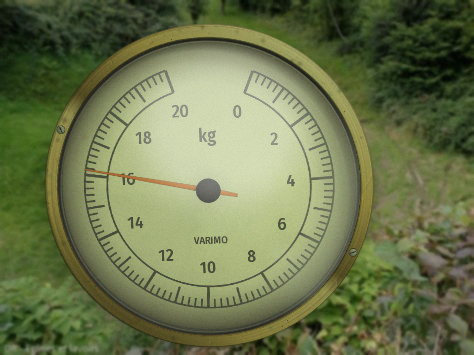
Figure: 16.2 kg
